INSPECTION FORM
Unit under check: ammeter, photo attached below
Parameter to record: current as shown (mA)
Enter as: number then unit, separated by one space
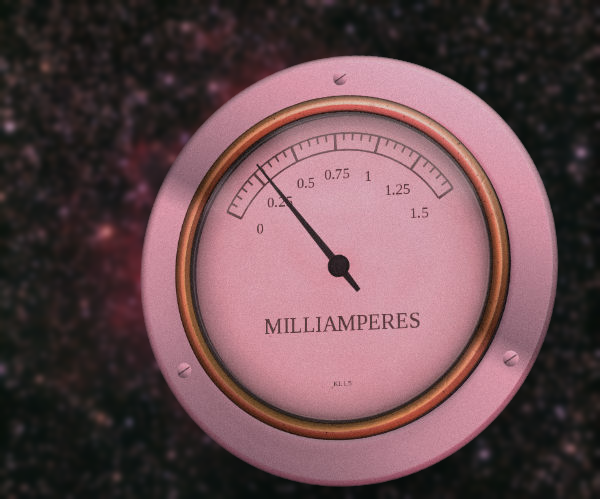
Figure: 0.3 mA
